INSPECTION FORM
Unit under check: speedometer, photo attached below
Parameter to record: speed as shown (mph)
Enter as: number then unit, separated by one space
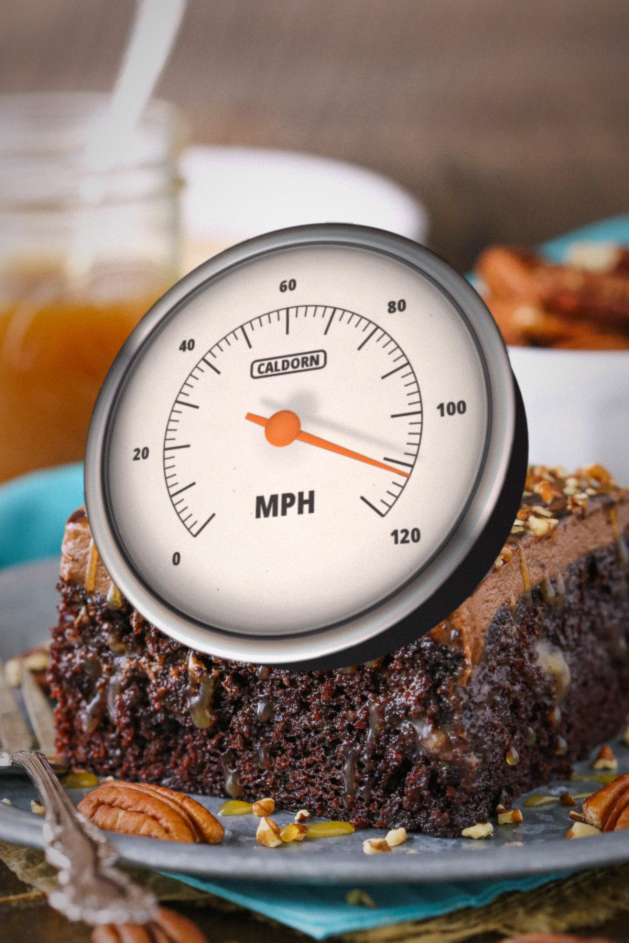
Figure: 112 mph
